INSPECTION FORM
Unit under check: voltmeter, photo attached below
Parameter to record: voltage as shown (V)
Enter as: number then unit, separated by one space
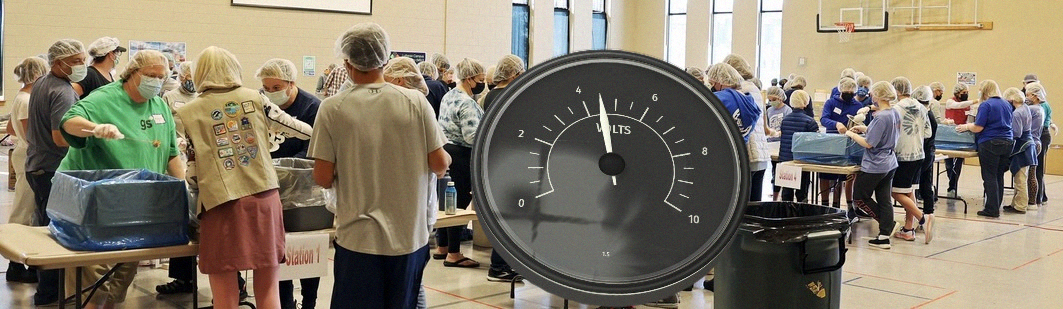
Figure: 4.5 V
